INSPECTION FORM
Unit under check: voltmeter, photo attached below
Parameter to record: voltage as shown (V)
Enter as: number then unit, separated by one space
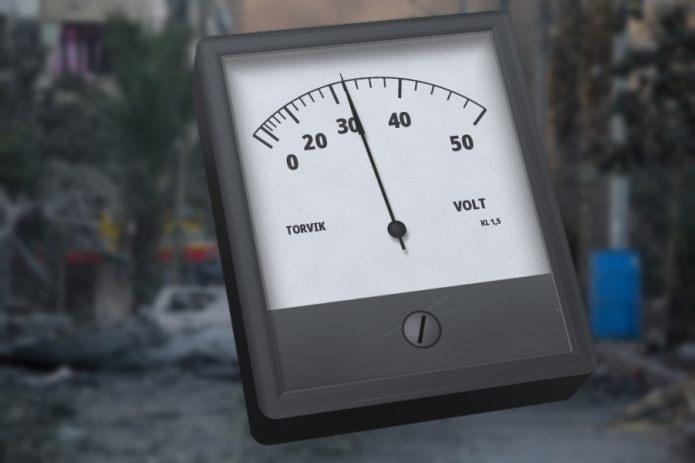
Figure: 32 V
